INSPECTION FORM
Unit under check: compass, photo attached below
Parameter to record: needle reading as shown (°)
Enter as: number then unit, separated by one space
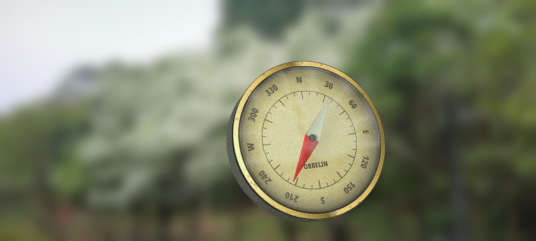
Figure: 215 °
